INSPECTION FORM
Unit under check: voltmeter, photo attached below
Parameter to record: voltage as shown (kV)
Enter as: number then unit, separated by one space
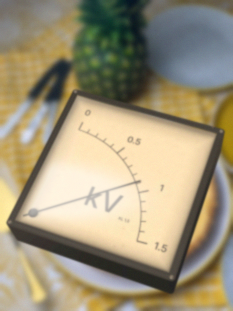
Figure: 0.9 kV
